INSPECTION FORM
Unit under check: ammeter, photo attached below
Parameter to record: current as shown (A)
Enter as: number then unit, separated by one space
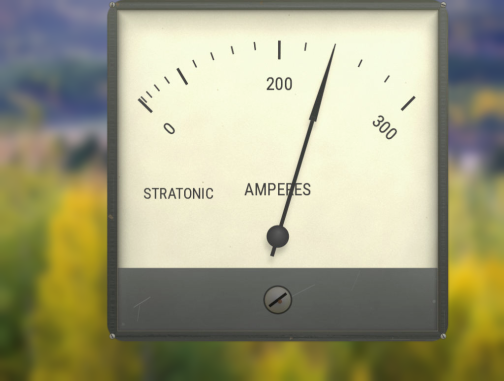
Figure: 240 A
